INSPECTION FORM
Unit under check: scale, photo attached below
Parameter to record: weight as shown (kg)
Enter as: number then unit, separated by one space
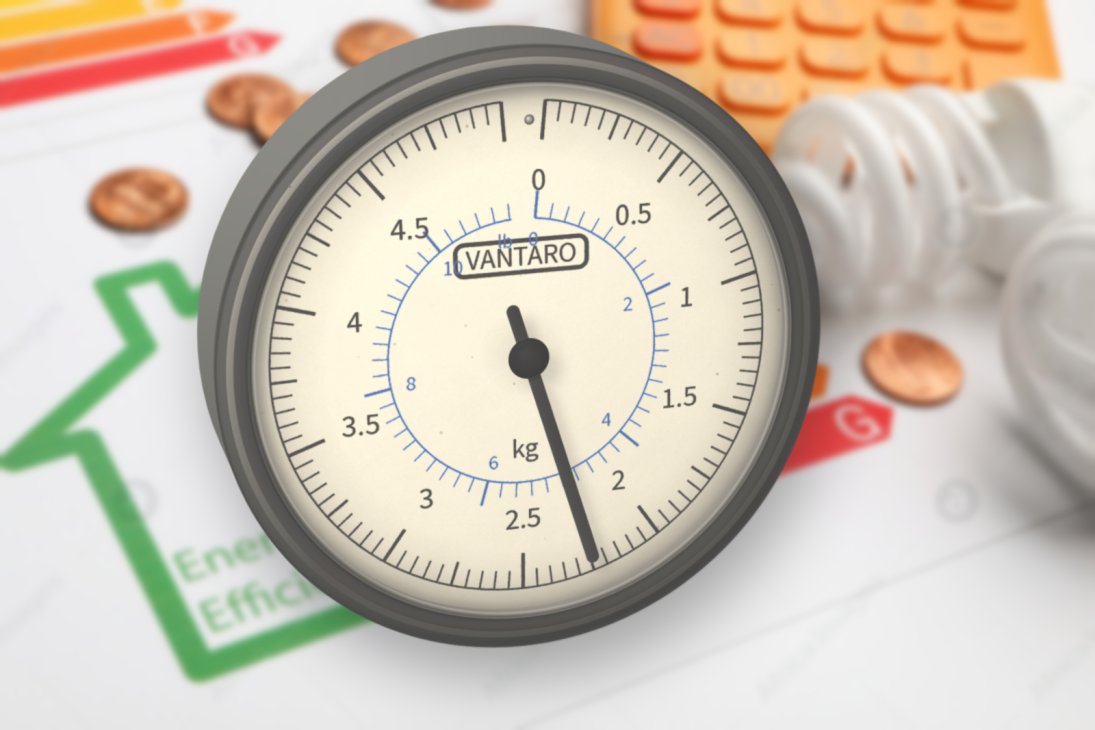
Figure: 2.25 kg
